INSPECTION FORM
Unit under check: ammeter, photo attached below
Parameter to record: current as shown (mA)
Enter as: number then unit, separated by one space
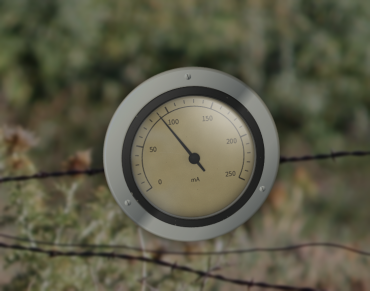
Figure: 90 mA
